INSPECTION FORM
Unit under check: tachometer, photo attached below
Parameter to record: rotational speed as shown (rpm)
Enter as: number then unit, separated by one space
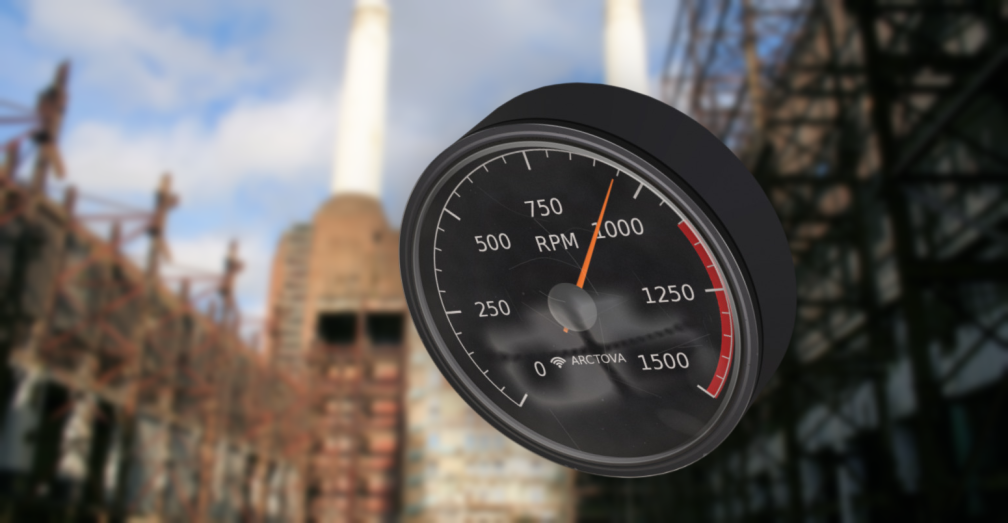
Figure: 950 rpm
